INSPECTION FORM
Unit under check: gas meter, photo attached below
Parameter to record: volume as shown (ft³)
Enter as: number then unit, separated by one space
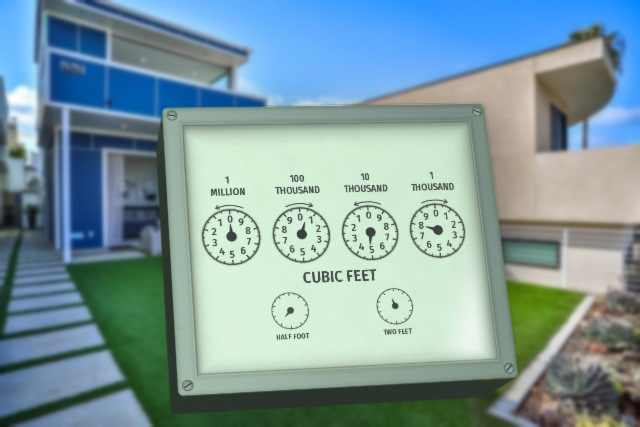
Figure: 4800 ft³
